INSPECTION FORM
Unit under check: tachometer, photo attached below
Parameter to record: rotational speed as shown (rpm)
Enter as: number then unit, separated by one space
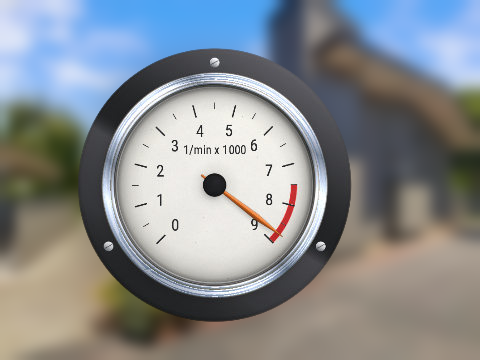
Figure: 8750 rpm
